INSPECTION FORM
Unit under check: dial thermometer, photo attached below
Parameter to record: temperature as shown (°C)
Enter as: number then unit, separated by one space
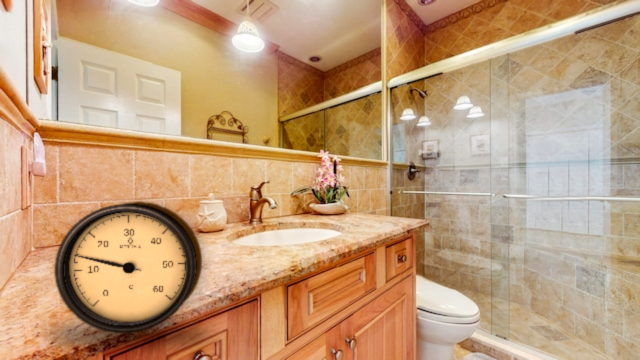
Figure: 14 °C
